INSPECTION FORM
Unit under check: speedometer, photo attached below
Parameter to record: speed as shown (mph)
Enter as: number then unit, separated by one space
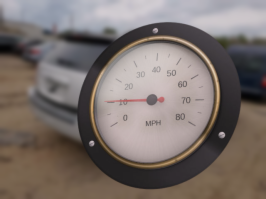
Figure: 10 mph
